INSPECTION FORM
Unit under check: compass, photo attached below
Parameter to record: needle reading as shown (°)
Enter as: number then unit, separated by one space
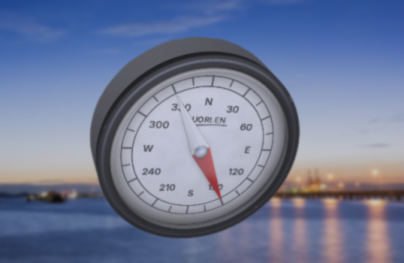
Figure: 150 °
